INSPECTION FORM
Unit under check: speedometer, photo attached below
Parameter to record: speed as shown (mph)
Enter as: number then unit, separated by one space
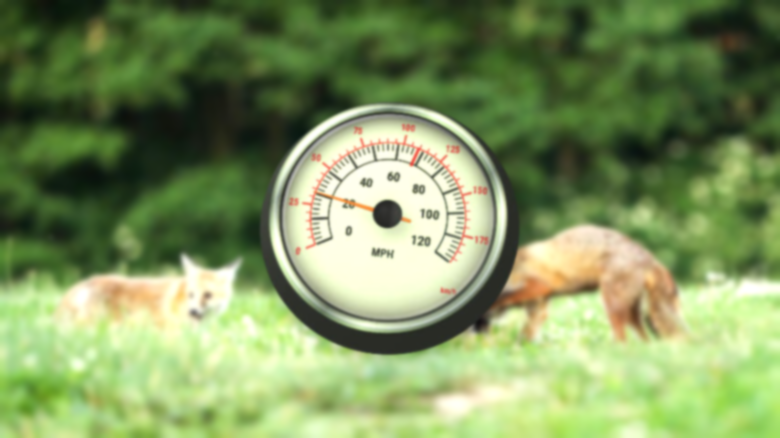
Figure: 20 mph
